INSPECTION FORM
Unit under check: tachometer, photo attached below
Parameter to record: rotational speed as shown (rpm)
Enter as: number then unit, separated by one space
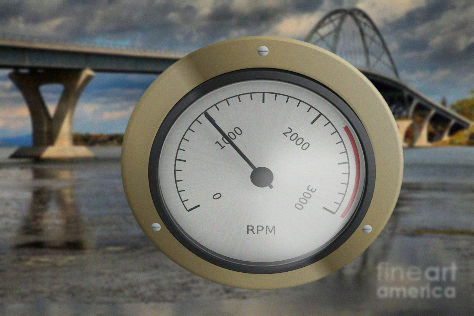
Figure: 1000 rpm
